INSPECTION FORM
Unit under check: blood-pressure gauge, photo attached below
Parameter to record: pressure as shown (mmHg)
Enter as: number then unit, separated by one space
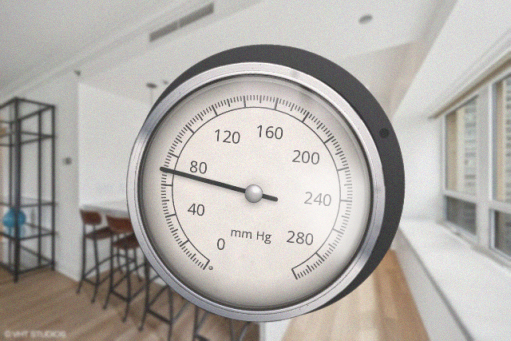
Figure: 70 mmHg
